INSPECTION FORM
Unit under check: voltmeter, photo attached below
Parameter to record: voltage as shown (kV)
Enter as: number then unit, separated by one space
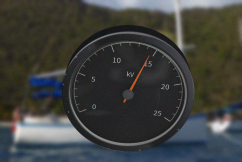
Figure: 14.5 kV
